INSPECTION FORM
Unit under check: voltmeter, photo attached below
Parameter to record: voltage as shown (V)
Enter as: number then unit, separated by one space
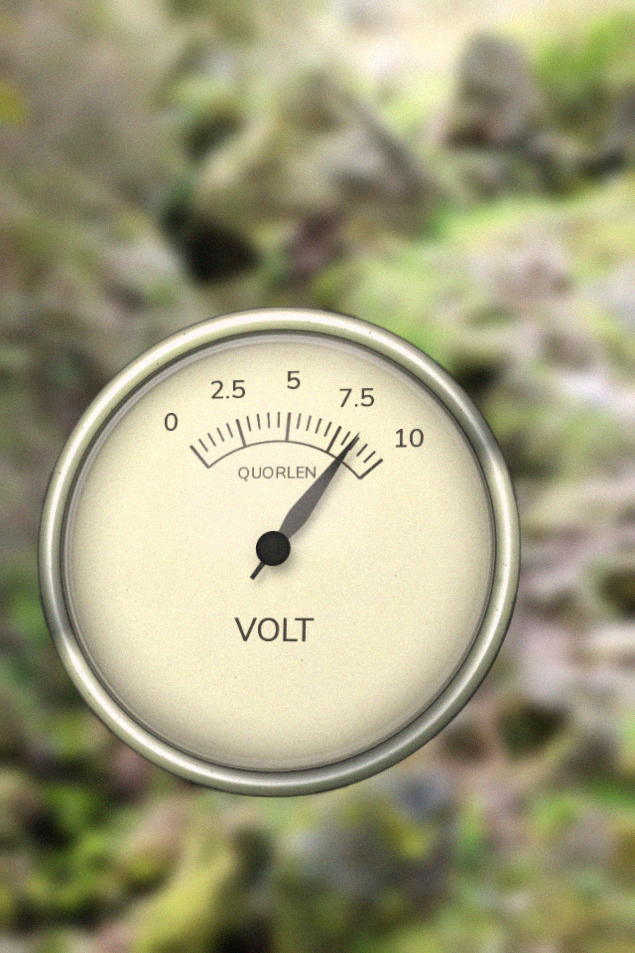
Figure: 8.5 V
